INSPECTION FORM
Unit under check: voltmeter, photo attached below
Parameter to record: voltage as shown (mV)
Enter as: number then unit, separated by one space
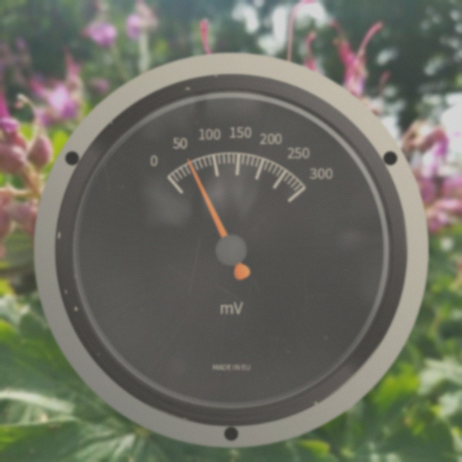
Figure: 50 mV
